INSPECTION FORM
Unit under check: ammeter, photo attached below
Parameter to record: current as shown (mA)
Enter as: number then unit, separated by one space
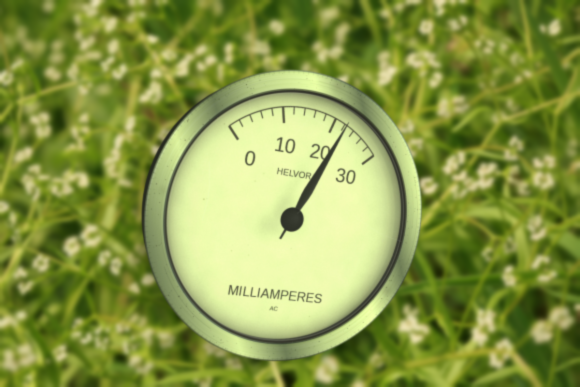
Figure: 22 mA
